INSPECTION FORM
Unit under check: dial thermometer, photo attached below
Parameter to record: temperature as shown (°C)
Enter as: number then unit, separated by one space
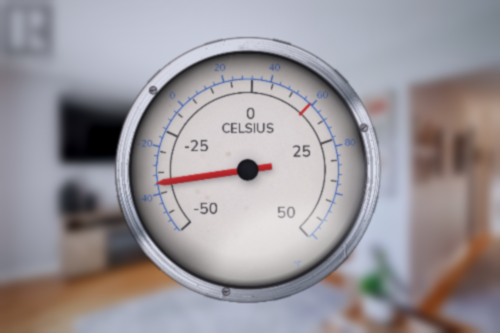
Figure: -37.5 °C
